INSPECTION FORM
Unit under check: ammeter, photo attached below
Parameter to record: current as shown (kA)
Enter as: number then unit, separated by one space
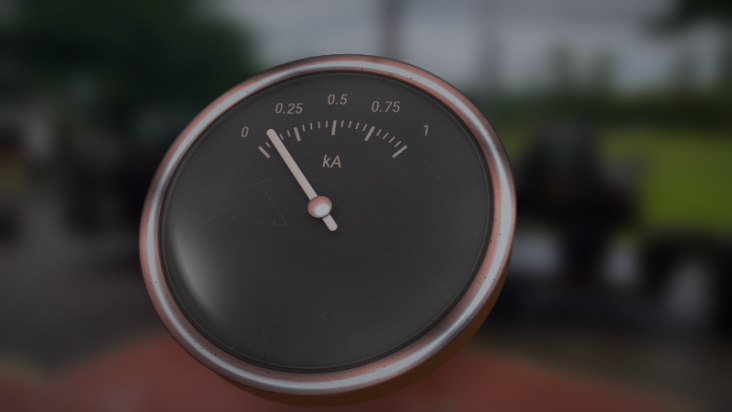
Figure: 0.1 kA
